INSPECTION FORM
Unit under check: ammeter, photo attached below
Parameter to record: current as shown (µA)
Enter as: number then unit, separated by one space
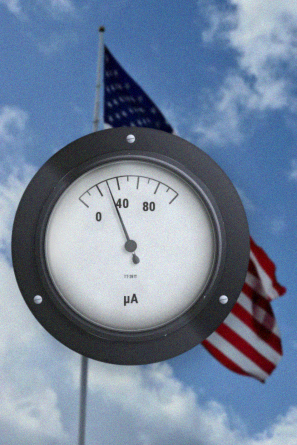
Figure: 30 µA
